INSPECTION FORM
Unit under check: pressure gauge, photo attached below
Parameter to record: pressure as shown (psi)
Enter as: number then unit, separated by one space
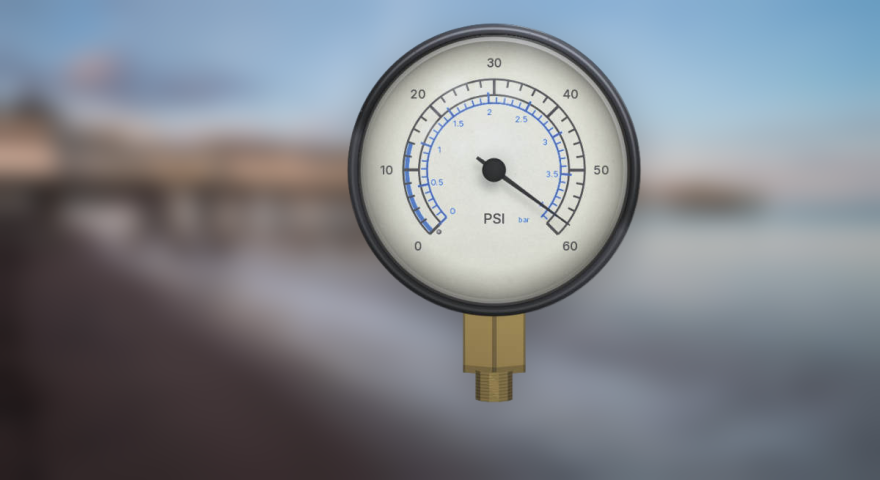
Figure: 58 psi
